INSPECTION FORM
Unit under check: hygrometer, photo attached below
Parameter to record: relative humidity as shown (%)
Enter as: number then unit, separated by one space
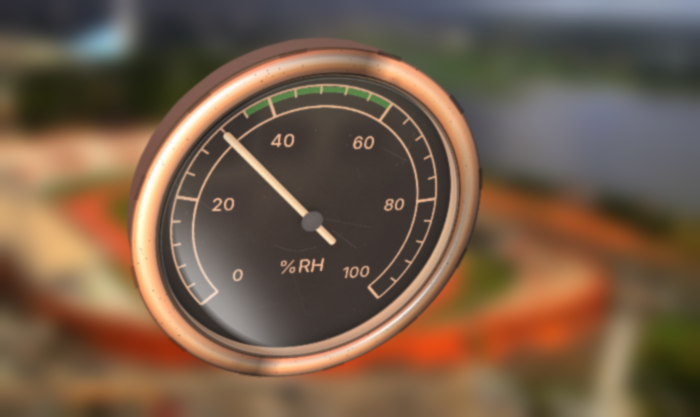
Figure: 32 %
